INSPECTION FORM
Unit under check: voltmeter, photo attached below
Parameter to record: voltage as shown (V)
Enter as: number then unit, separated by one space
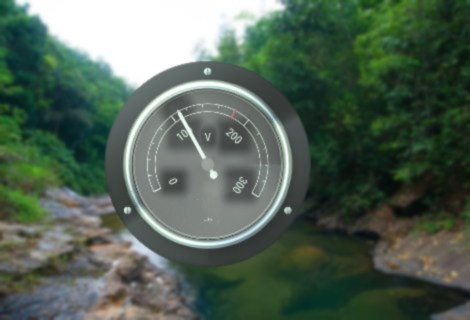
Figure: 110 V
